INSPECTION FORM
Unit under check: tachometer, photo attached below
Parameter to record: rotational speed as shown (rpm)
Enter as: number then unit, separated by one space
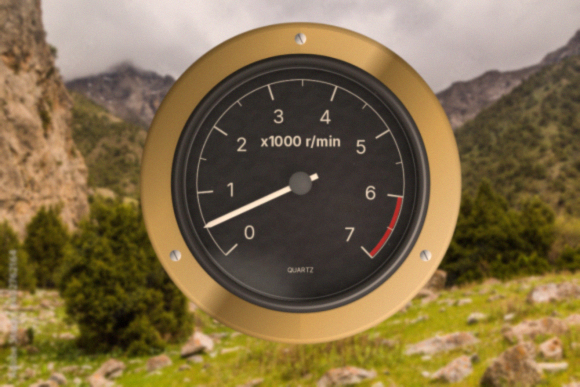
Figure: 500 rpm
